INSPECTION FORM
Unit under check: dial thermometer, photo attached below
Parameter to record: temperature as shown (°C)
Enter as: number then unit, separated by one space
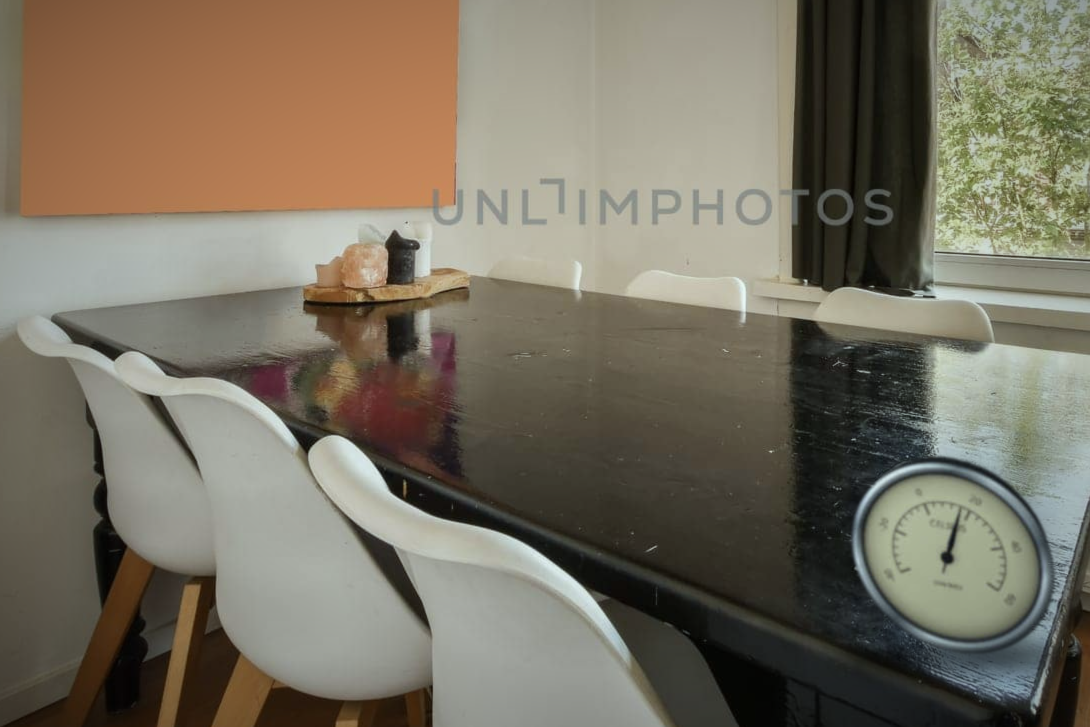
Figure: 16 °C
